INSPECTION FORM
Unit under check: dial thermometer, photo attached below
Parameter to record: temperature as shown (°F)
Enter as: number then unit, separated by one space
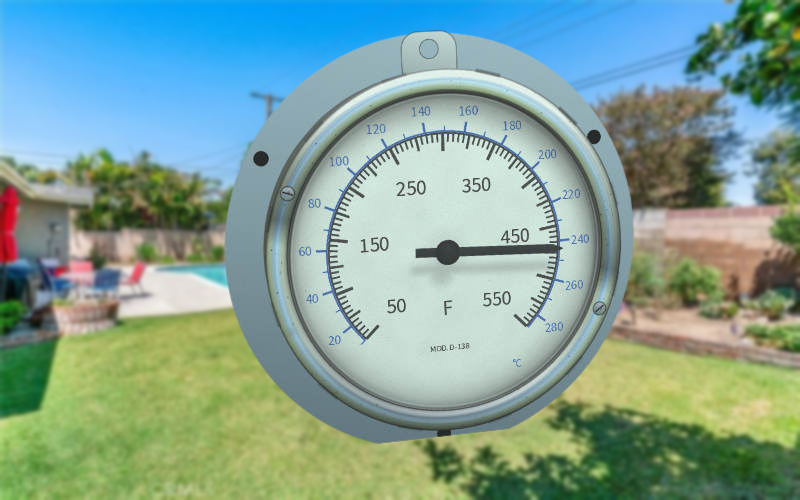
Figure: 470 °F
